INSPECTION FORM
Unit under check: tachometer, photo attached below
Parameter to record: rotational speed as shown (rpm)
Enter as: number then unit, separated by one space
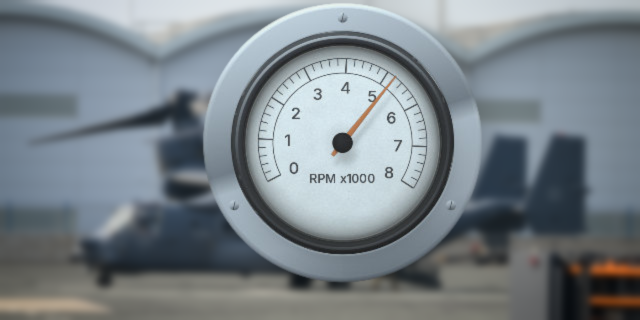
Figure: 5200 rpm
